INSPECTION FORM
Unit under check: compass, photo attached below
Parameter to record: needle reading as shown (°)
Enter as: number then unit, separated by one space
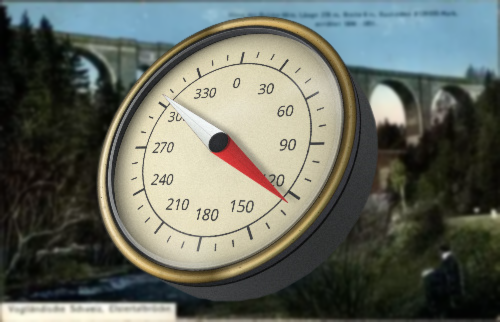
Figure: 125 °
